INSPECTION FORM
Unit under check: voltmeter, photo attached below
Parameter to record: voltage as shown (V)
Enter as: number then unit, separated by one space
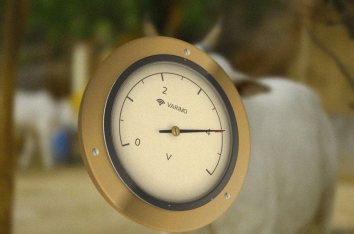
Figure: 4 V
